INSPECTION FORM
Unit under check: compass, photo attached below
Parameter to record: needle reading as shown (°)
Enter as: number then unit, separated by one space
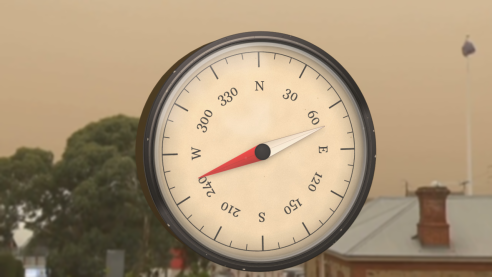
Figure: 250 °
